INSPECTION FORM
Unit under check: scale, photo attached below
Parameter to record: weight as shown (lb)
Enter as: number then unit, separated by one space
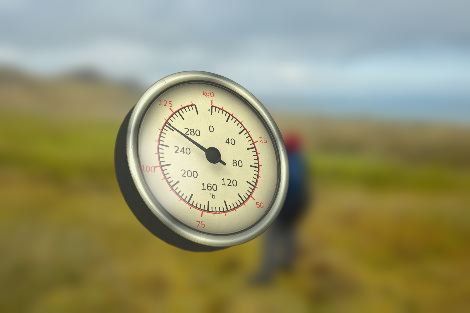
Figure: 260 lb
